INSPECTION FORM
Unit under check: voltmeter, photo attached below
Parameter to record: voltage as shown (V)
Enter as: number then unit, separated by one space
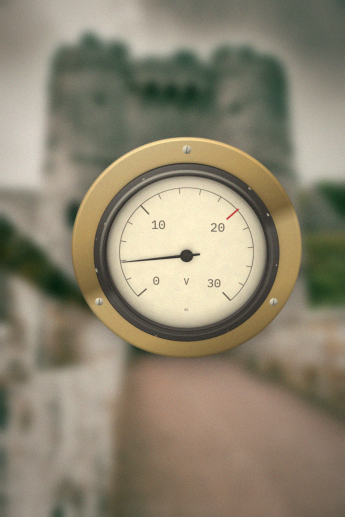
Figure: 4 V
